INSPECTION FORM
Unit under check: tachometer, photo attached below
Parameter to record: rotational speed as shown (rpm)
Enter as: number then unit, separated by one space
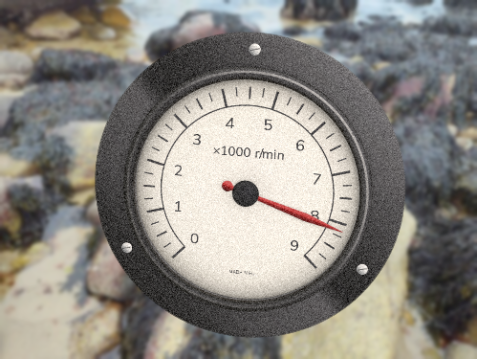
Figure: 8125 rpm
